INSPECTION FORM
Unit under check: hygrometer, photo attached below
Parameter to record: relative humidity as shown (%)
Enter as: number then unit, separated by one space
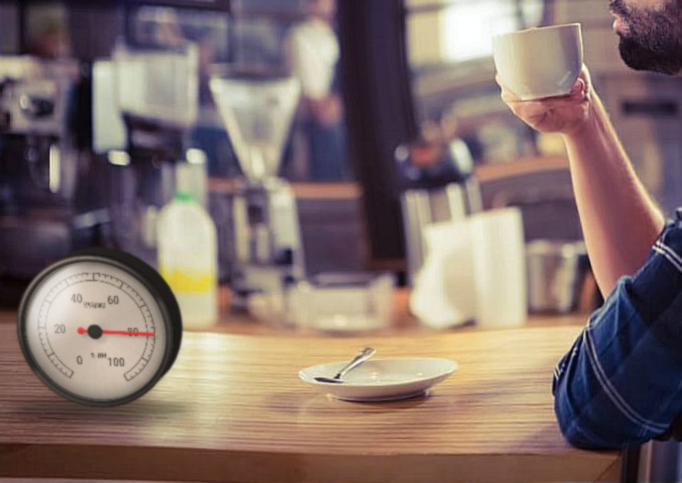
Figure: 80 %
